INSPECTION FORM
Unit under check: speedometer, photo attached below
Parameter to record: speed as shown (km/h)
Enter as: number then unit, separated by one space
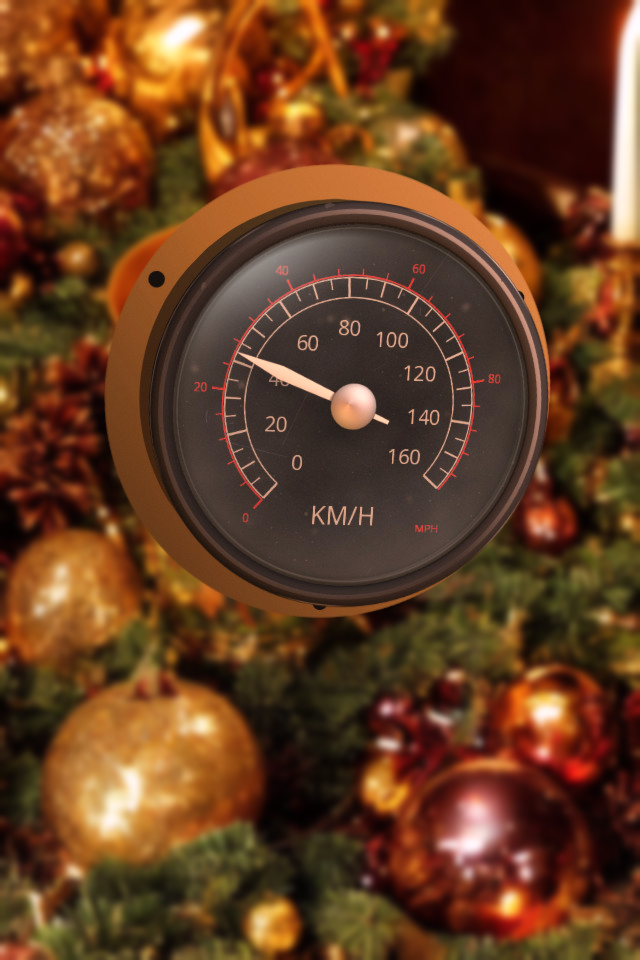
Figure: 42.5 km/h
